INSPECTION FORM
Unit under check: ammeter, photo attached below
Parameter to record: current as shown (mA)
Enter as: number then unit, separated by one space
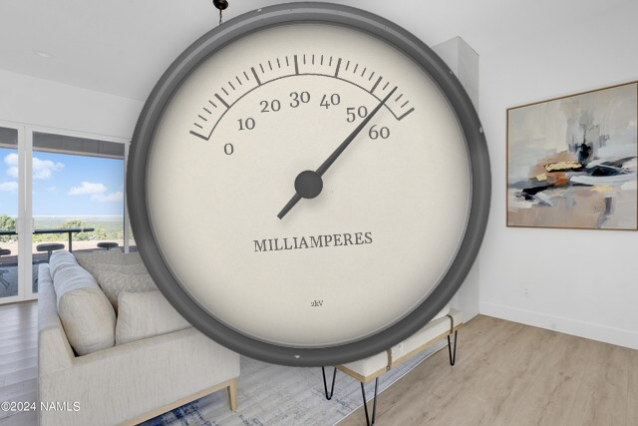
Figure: 54 mA
